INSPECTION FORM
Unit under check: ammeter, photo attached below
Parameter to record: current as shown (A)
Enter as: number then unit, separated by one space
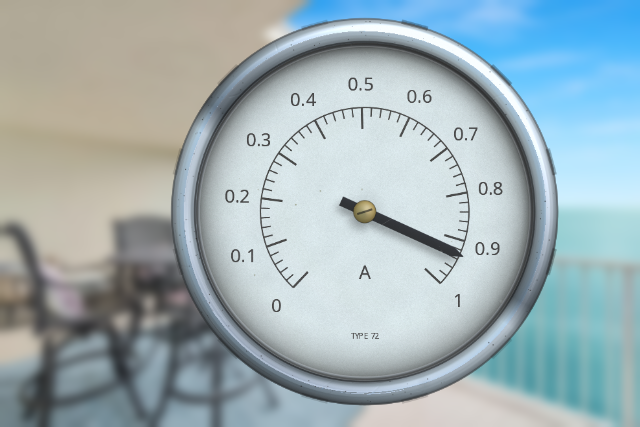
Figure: 0.93 A
